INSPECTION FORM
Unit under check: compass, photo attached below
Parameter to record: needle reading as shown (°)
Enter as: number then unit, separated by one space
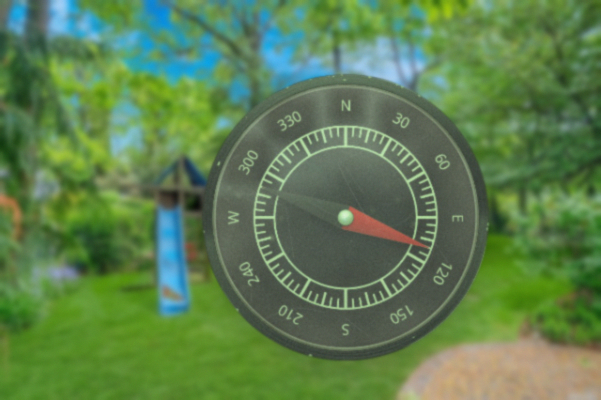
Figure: 110 °
